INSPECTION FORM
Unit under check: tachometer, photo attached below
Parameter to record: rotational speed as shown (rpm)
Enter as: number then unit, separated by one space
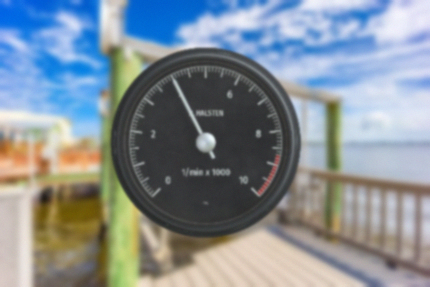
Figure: 4000 rpm
